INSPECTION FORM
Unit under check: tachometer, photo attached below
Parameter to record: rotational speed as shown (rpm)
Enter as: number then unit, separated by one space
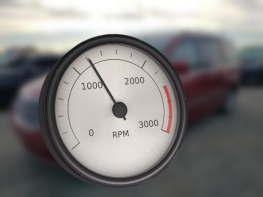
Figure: 1200 rpm
